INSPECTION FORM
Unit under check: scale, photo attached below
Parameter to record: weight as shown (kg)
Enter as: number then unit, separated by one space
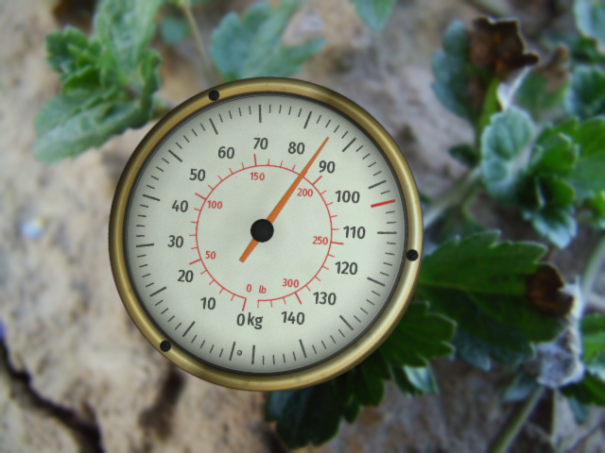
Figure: 86 kg
